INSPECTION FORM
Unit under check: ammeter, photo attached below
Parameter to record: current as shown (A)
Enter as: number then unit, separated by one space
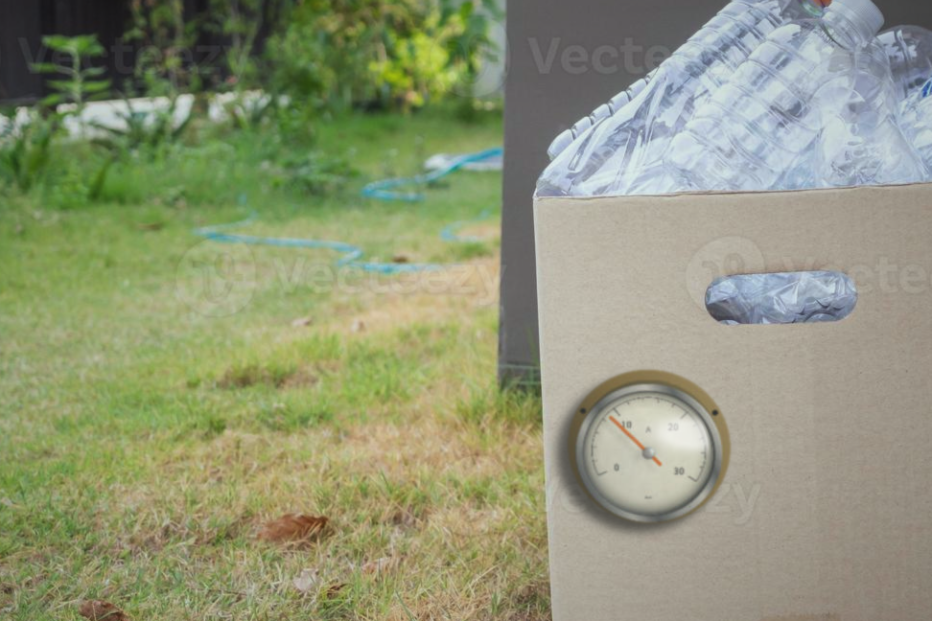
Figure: 9 A
